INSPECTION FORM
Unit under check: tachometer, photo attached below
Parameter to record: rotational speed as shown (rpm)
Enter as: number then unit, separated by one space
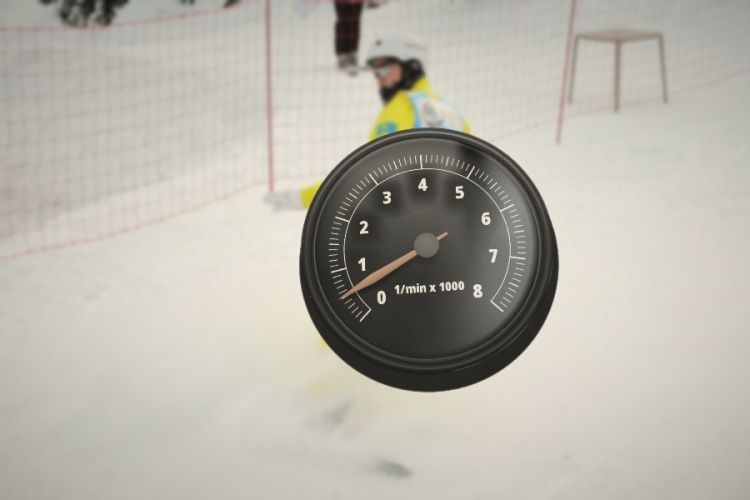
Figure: 500 rpm
